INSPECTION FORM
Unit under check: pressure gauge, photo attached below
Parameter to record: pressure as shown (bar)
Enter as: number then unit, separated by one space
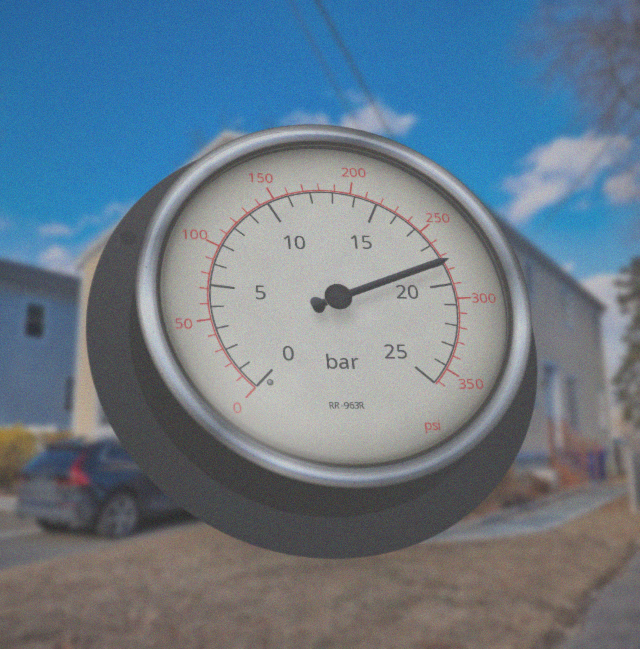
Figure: 19 bar
